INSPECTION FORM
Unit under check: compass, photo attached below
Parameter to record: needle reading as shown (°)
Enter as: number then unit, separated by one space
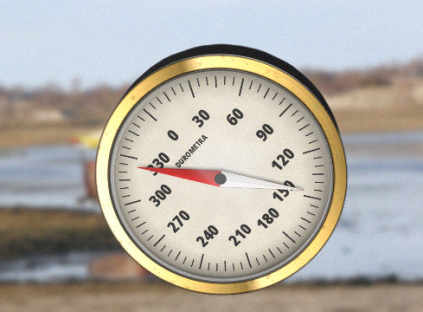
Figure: 325 °
